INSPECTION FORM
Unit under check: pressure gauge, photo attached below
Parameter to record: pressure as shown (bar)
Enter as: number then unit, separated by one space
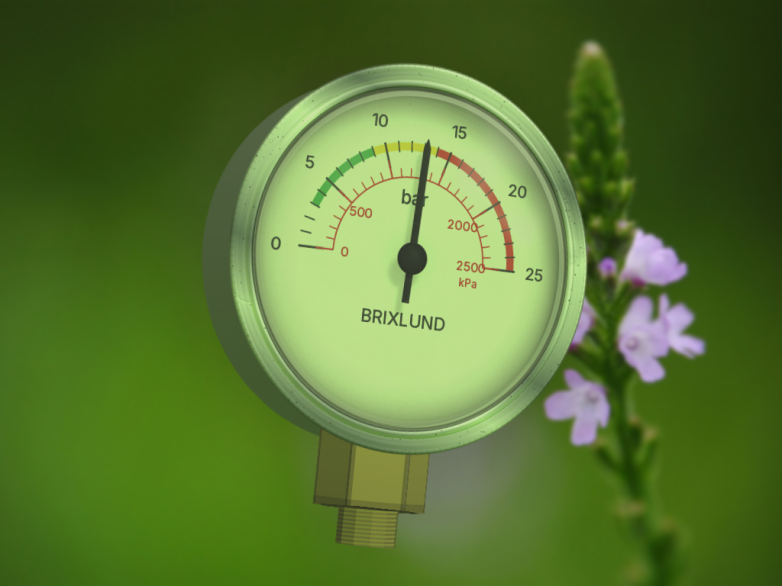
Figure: 13 bar
